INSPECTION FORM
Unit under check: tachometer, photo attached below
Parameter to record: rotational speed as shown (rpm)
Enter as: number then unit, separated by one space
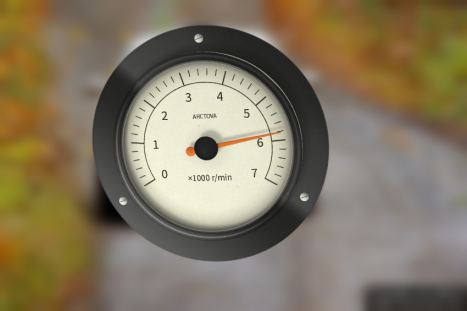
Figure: 5800 rpm
